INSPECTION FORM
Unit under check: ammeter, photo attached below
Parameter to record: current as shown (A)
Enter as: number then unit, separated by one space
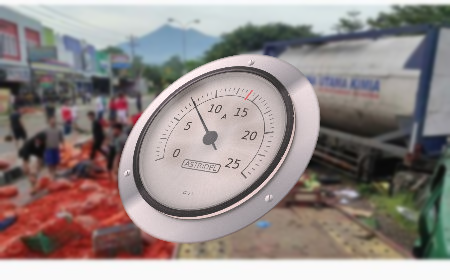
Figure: 7.5 A
